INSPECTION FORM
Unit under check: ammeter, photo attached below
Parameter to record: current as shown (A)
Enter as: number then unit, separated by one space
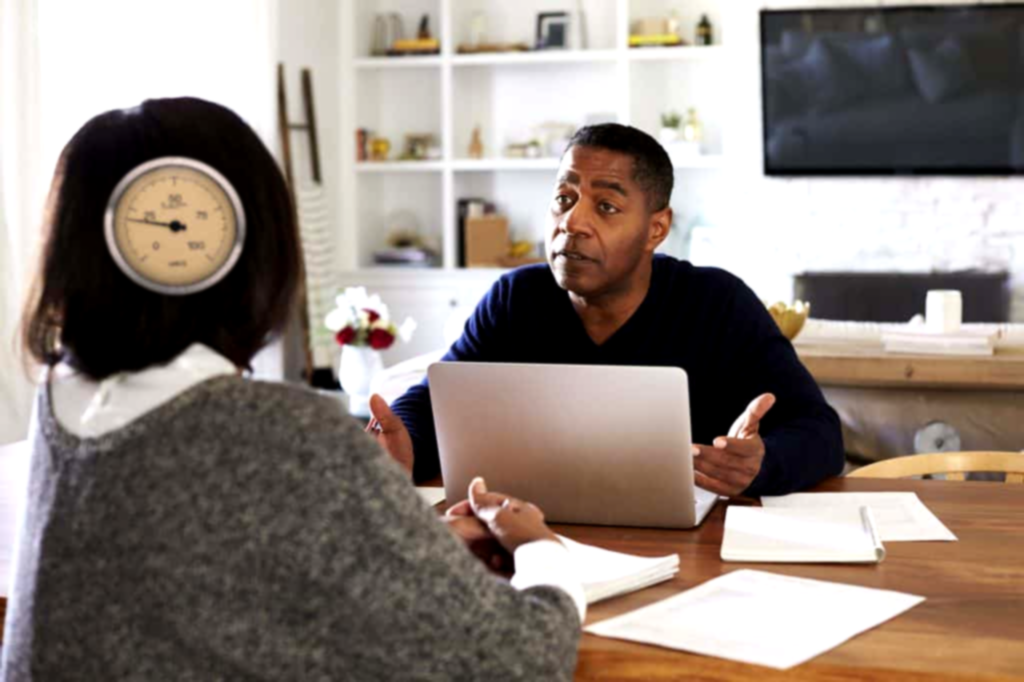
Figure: 20 A
